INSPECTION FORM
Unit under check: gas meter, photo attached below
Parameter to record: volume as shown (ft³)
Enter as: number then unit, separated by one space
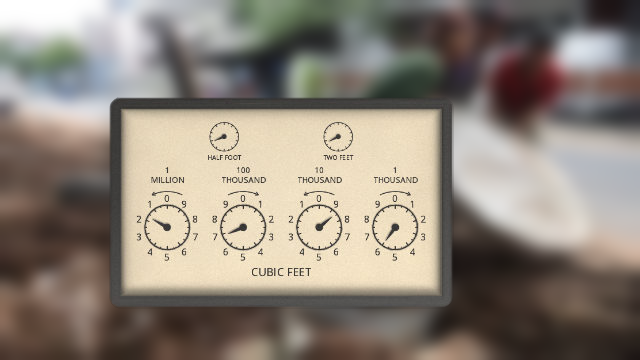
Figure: 168600 ft³
